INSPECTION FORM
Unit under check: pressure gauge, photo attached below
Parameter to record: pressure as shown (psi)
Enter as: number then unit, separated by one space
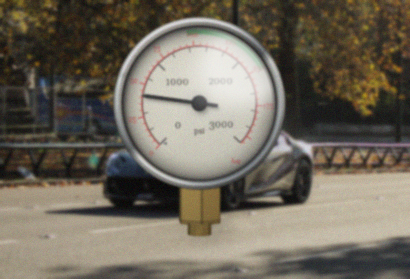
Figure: 600 psi
